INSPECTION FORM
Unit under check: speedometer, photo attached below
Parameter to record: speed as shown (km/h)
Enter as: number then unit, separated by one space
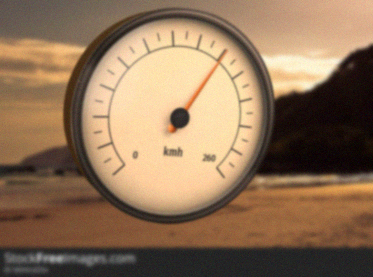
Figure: 160 km/h
